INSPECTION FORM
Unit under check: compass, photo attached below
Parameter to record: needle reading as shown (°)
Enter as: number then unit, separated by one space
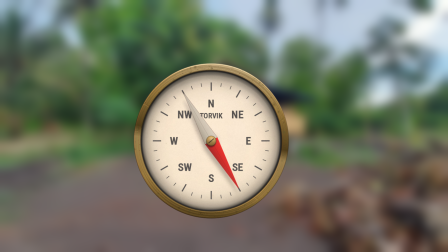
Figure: 150 °
